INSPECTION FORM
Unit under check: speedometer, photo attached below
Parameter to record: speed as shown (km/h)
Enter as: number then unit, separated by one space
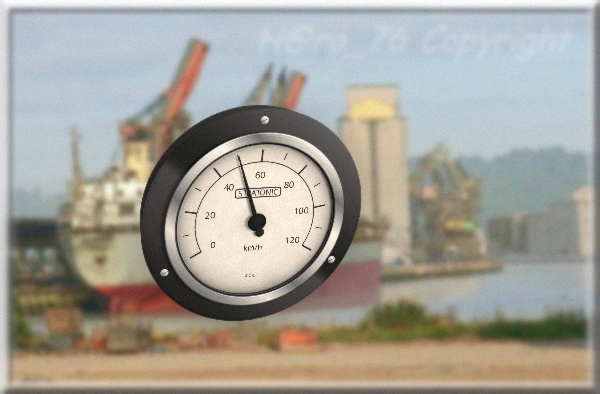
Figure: 50 km/h
